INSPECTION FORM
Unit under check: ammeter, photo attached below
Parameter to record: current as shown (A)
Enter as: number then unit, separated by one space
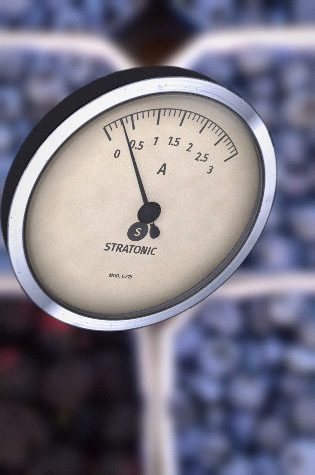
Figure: 0.3 A
